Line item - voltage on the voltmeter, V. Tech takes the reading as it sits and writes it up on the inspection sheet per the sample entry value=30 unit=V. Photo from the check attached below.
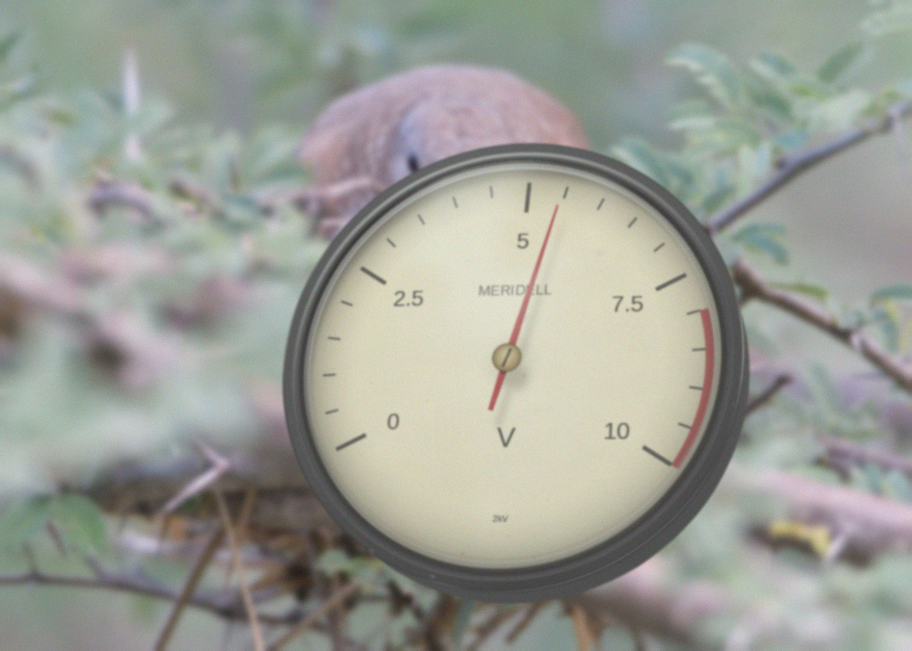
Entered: value=5.5 unit=V
